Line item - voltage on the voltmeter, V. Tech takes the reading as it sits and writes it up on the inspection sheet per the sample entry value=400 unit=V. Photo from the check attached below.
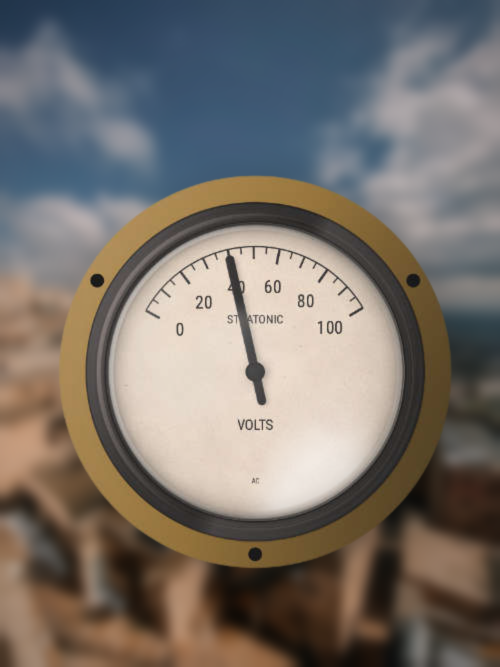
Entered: value=40 unit=V
